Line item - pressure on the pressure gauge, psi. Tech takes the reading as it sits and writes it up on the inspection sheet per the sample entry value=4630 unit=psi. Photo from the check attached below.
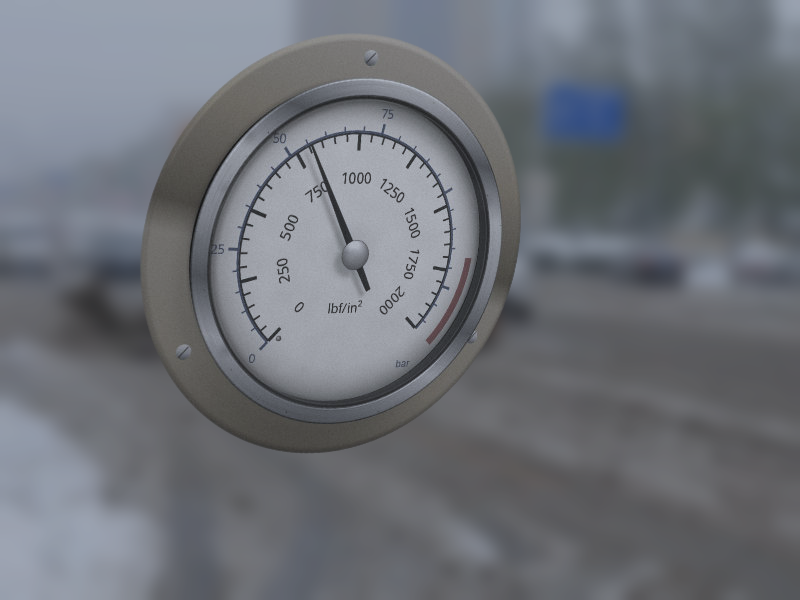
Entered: value=800 unit=psi
